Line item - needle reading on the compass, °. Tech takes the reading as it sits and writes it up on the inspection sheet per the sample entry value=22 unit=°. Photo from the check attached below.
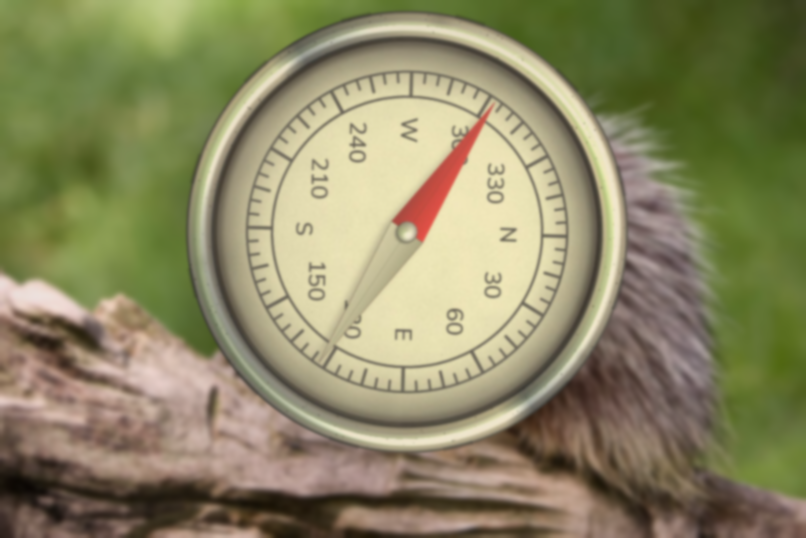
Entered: value=302.5 unit=°
